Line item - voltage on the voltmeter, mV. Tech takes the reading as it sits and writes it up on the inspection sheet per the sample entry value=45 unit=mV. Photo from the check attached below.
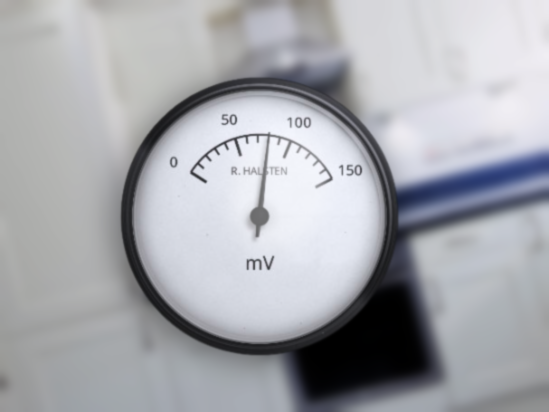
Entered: value=80 unit=mV
